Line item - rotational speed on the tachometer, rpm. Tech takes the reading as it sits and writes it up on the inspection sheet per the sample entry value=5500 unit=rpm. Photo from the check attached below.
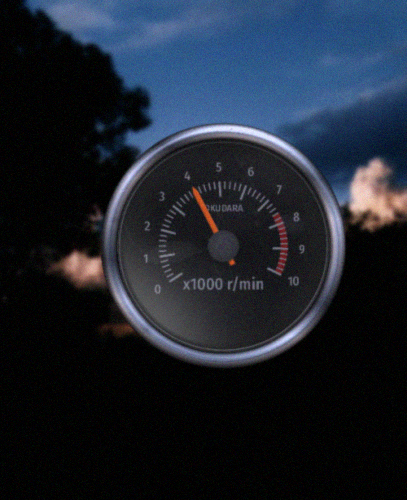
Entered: value=4000 unit=rpm
